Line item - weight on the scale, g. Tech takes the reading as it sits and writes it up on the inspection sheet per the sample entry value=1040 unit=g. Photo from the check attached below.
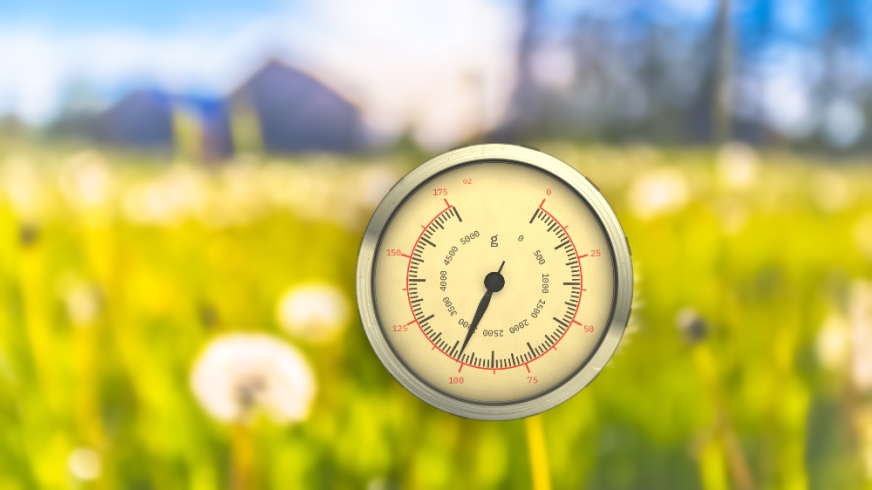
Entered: value=2900 unit=g
